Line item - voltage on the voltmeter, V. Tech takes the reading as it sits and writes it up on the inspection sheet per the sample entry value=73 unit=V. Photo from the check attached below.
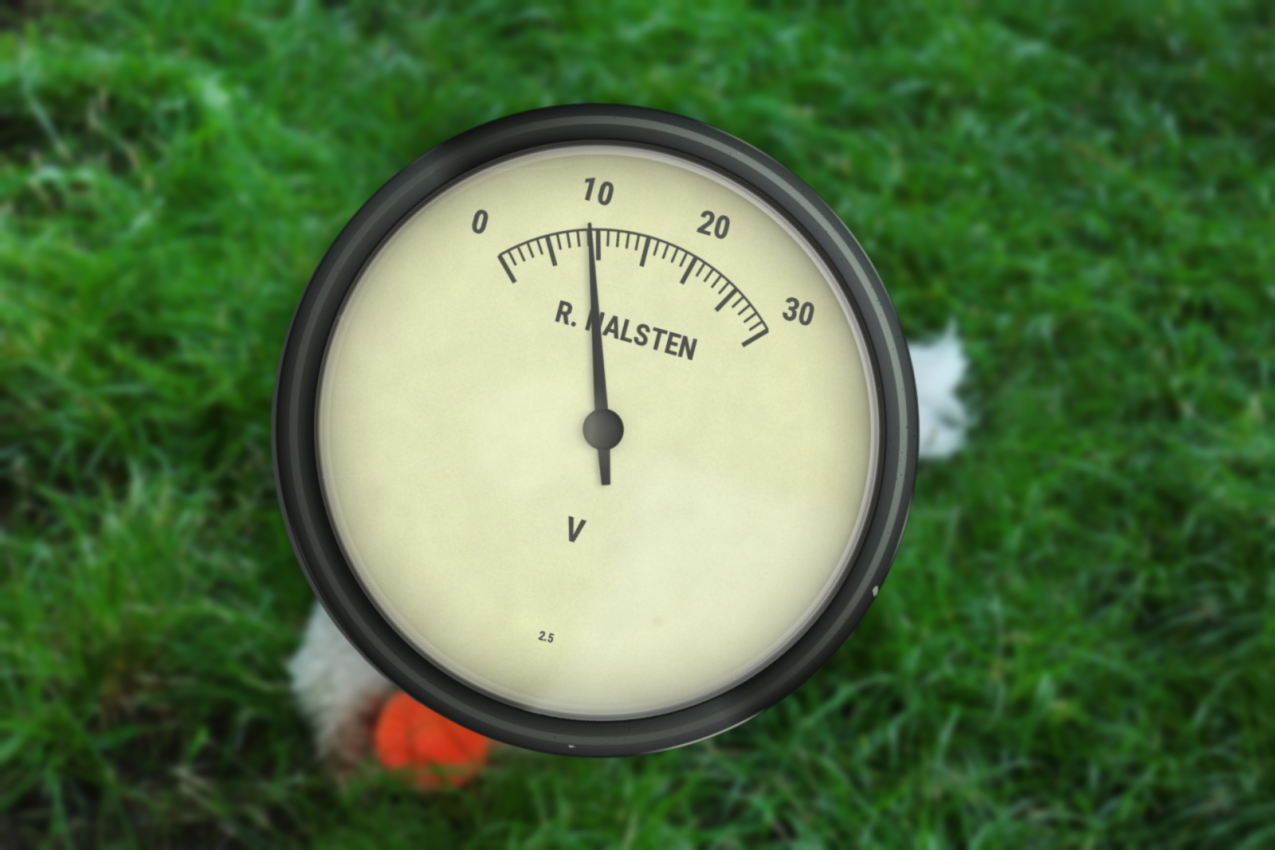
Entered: value=9 unit=V
